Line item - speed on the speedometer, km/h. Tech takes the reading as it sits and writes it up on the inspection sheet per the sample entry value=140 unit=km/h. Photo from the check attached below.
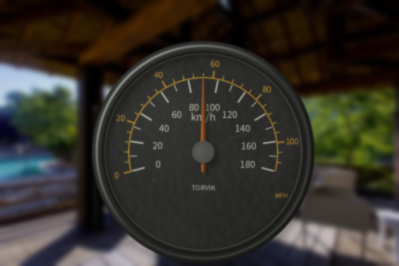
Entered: value=90 unit=km/h
